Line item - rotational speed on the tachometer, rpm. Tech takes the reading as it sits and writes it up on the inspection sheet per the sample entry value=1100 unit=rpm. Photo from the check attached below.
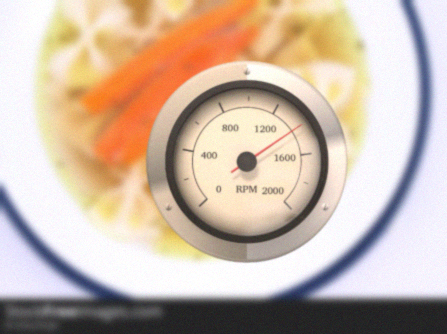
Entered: value=1400 unit=rpm
